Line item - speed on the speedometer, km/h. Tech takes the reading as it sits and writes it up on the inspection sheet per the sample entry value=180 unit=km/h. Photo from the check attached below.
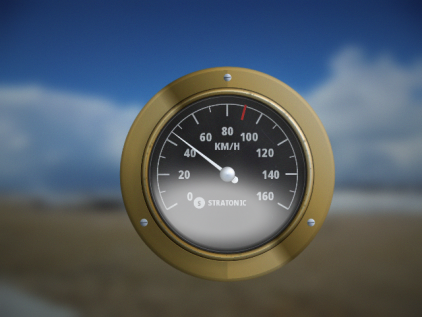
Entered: value=45 unit=km/h
